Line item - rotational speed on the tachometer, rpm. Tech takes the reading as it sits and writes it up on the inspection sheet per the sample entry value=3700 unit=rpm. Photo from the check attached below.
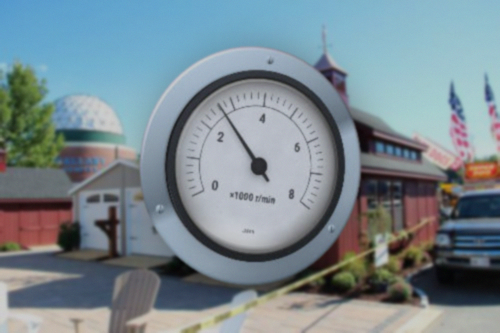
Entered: value=2600 unit=rpm
